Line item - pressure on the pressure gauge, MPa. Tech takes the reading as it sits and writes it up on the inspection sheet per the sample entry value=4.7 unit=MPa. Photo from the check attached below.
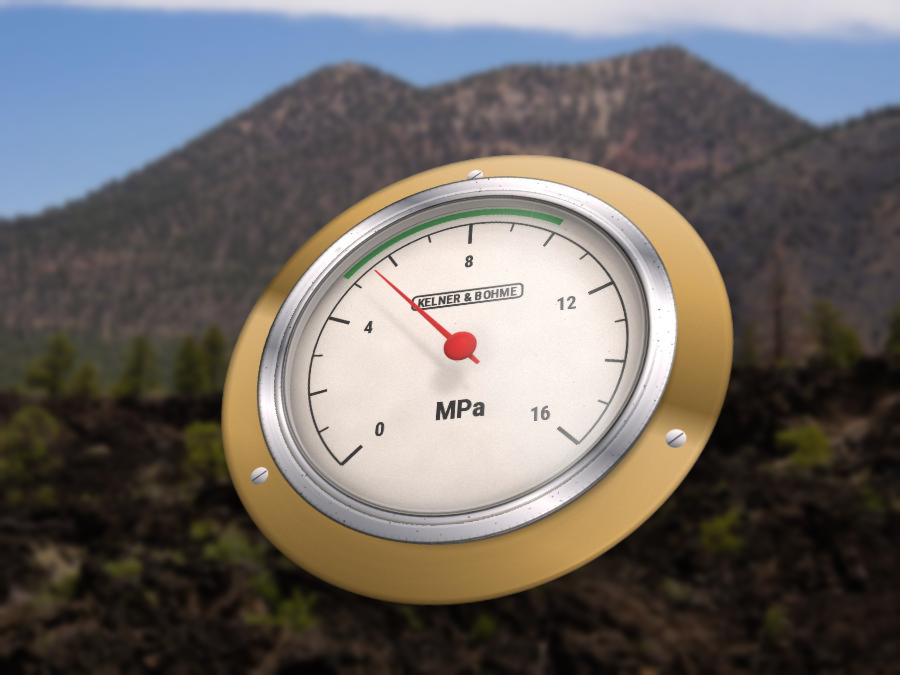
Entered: value=5.5 unit=MPa
